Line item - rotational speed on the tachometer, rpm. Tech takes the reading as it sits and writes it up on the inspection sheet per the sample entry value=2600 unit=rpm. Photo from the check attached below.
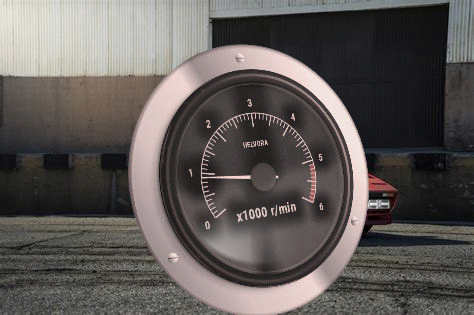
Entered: value=900 unit=rpm
